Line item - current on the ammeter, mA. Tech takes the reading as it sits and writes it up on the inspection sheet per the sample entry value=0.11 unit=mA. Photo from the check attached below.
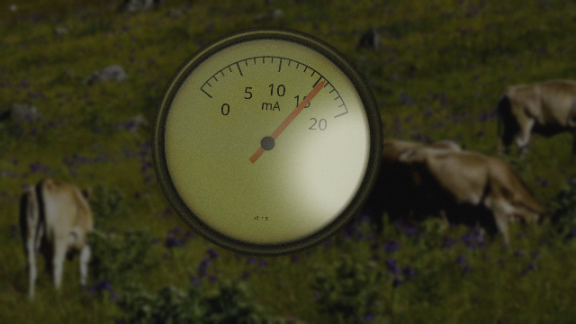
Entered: value=15.5 unit=mA
